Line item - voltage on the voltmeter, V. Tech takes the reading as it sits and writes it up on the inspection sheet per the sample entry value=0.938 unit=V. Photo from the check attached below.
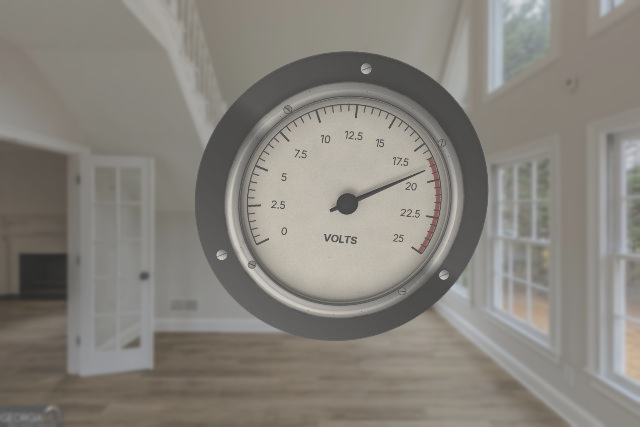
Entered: value=19 unit=V
